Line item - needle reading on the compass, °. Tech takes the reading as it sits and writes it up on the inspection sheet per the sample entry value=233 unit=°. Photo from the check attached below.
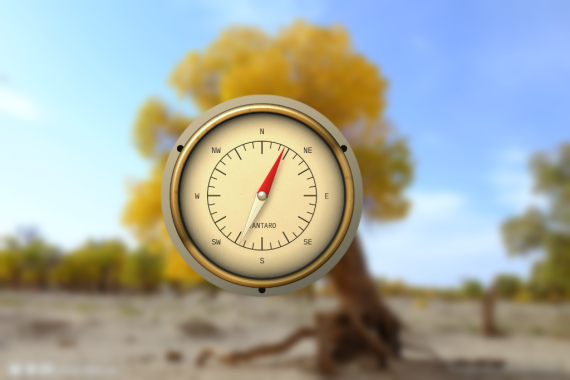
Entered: value=25 unit=°
